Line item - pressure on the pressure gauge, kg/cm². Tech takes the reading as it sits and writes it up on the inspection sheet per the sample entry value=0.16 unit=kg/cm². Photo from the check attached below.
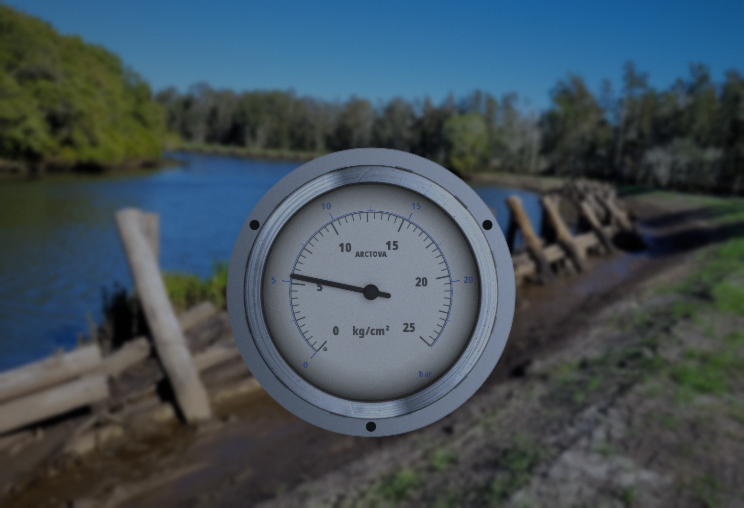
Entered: value=5.5 unit=kg/cm²
